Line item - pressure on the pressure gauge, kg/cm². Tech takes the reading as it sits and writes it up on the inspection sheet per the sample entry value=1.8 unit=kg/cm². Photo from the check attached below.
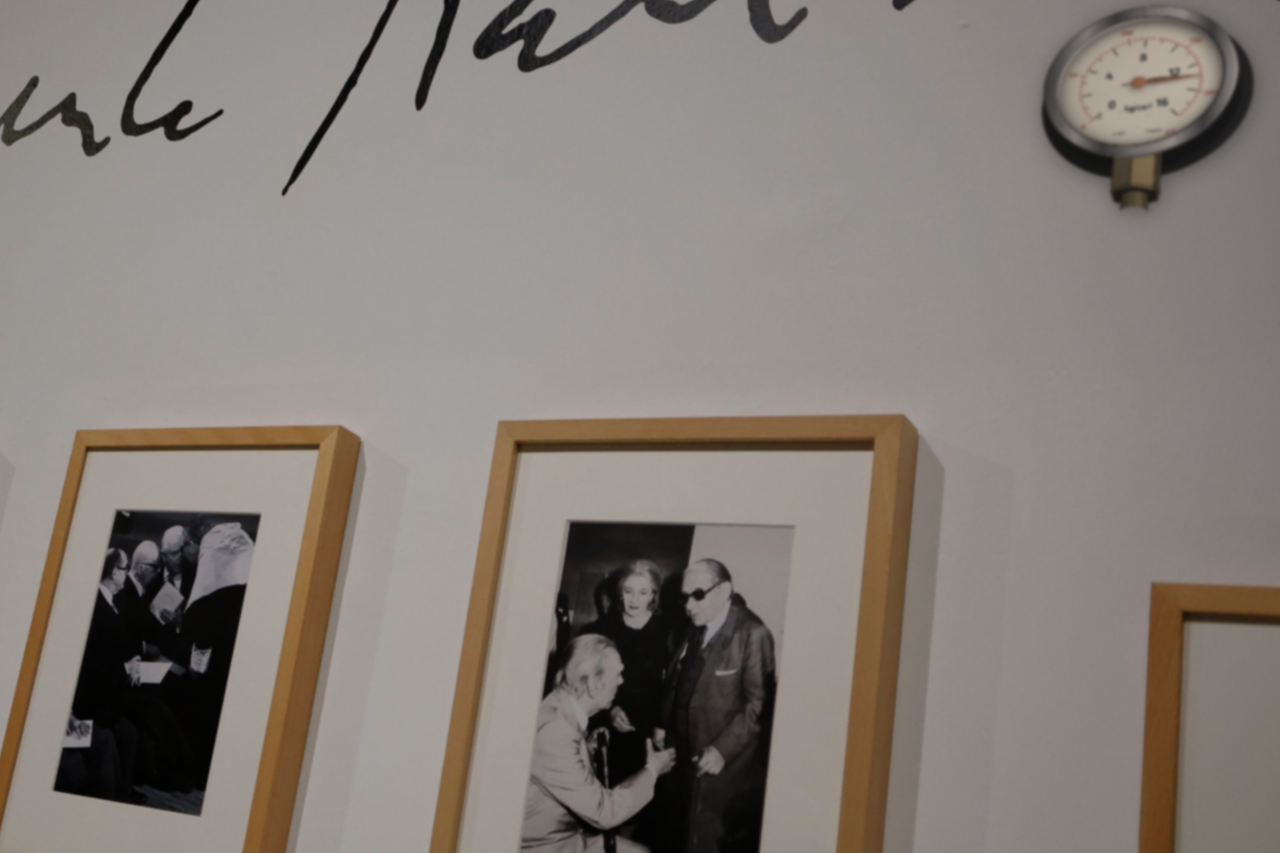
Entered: value=13 unit=kg/cm²
